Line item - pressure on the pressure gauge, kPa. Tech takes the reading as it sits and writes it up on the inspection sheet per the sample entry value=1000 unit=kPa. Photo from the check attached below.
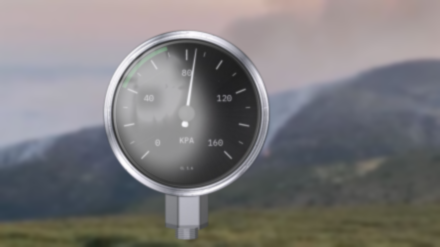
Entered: value=85 unit=kPa
